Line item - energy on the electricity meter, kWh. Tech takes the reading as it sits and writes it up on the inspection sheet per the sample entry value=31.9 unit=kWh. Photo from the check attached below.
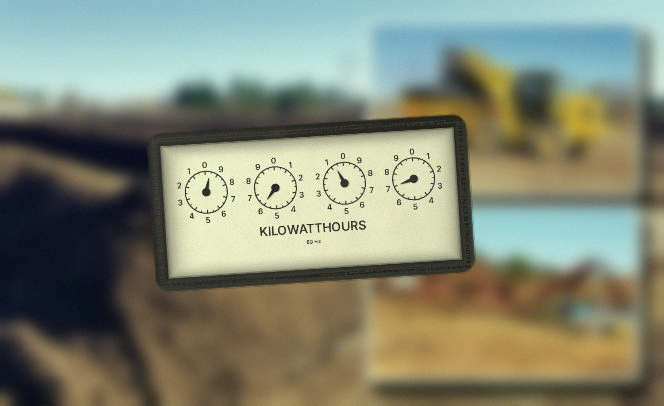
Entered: value=9607 unit=kWh
